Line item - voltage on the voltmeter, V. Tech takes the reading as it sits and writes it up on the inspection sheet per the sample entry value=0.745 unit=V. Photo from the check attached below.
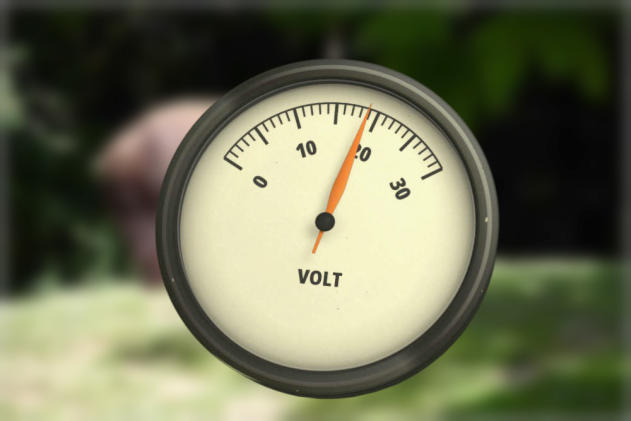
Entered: value=19 unit=V
